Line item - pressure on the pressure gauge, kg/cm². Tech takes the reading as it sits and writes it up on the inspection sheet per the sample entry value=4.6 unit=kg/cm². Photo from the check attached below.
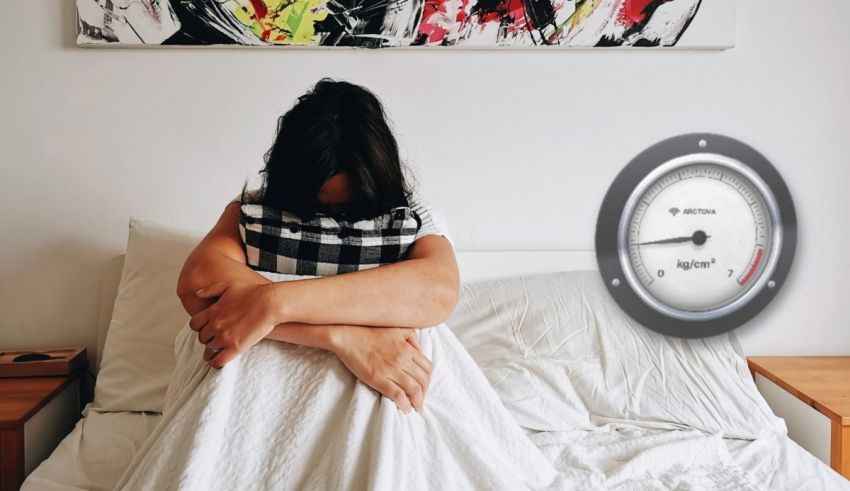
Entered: value=1 unit=kg/cm²
